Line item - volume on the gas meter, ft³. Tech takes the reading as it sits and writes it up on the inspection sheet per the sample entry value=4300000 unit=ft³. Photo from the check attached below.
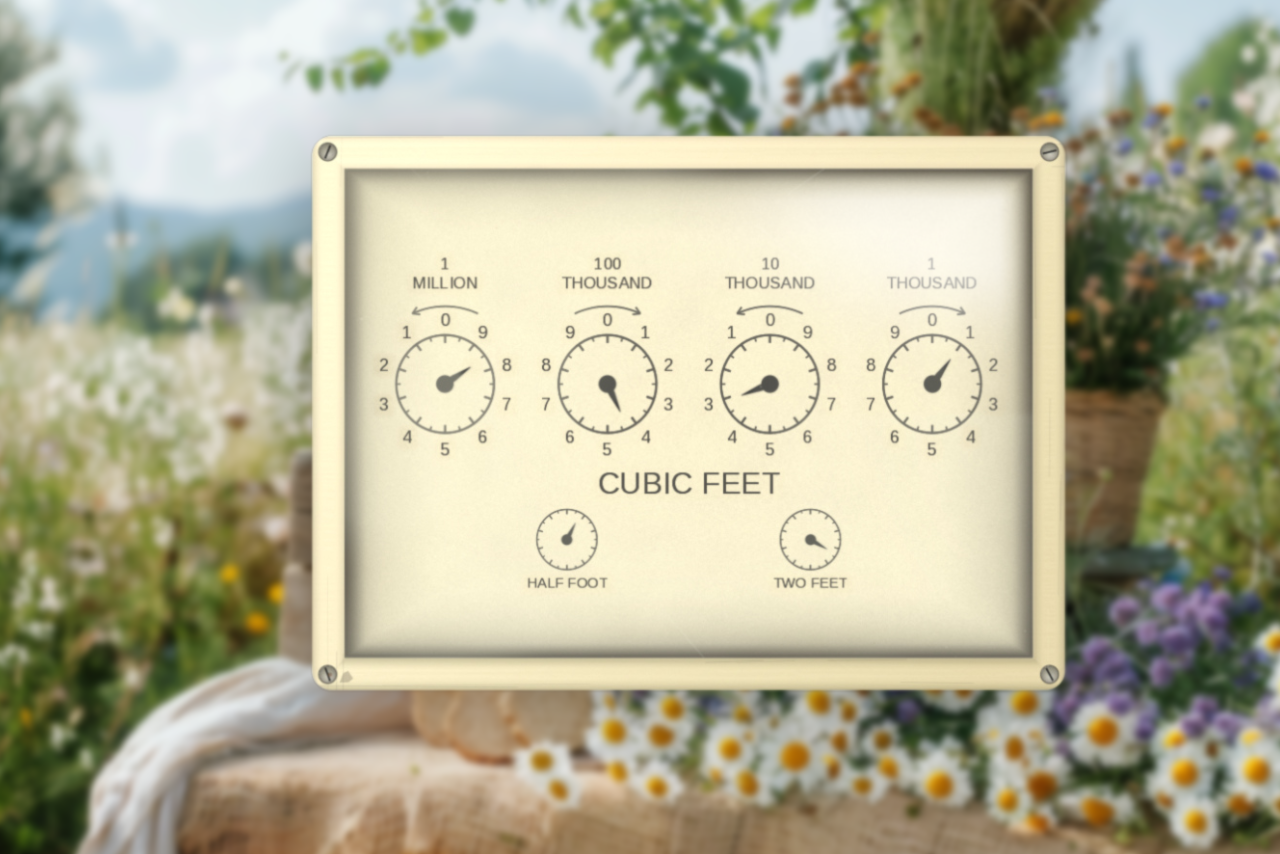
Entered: value=843100 unit=ft³
